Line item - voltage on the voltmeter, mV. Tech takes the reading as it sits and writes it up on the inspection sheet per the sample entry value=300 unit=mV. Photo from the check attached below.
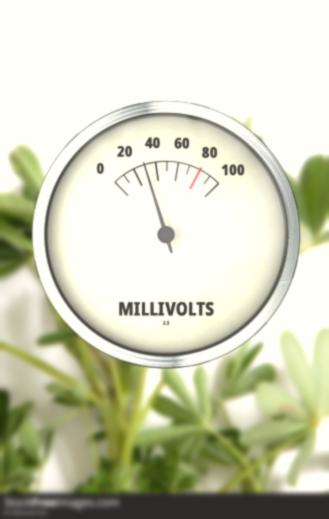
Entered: value=30 unit=mV
